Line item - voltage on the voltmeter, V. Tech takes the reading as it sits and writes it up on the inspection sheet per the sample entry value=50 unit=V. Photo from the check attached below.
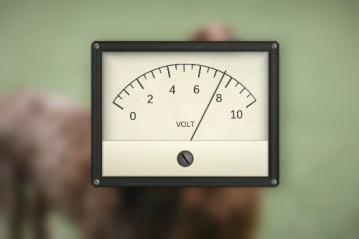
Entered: value=7.5 unit=V
